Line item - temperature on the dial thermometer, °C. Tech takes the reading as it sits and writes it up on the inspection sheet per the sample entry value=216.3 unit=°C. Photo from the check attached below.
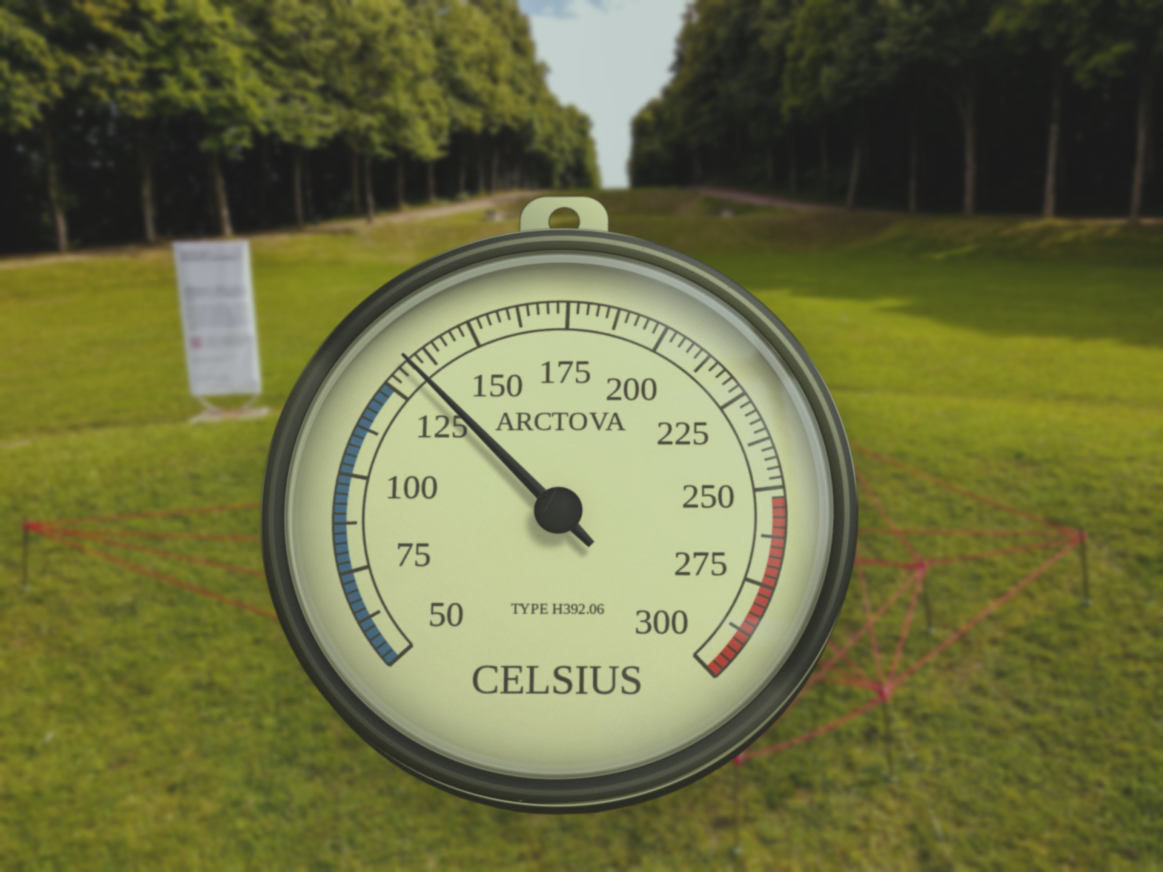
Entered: value=132.5 unit=°C
